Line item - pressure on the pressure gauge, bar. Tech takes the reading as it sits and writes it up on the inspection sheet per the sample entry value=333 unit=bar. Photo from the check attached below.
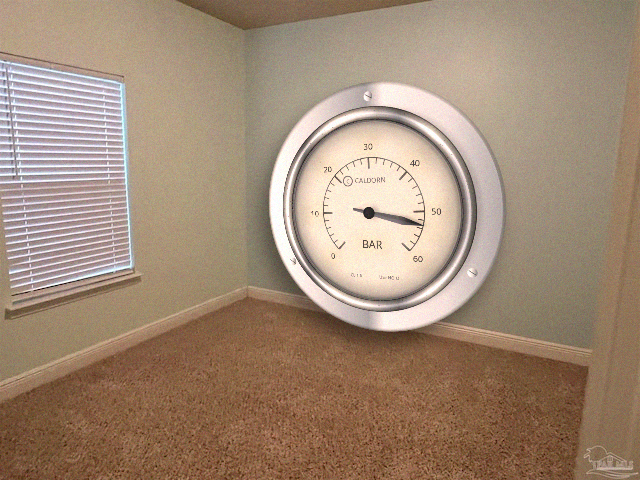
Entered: value=53 unit=bar
